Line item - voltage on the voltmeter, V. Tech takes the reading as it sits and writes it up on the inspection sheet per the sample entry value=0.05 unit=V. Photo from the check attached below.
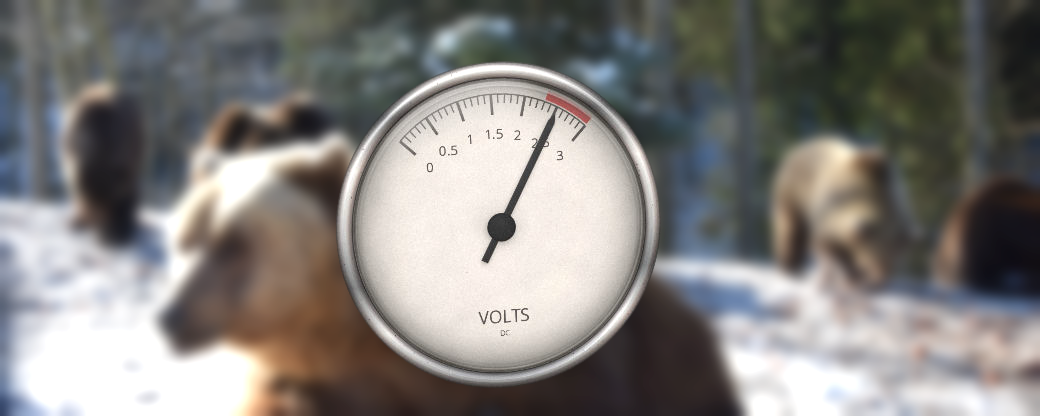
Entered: value=2.5 unit=V
